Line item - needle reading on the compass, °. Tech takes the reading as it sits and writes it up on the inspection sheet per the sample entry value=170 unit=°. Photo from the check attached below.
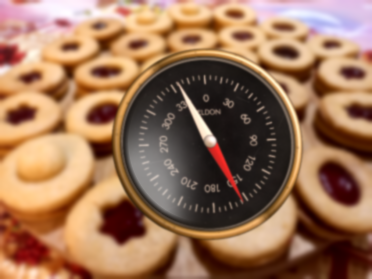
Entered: value=155 unit=°
